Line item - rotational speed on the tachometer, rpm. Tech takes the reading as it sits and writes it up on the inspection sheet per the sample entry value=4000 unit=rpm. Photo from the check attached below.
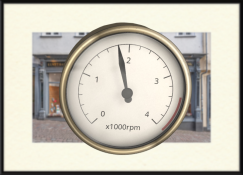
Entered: value=1800 unit=rpm
